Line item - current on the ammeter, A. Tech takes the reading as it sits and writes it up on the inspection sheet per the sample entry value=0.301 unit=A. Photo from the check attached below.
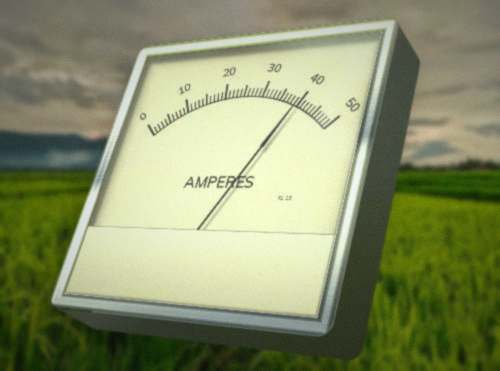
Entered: value=40 unit=A
